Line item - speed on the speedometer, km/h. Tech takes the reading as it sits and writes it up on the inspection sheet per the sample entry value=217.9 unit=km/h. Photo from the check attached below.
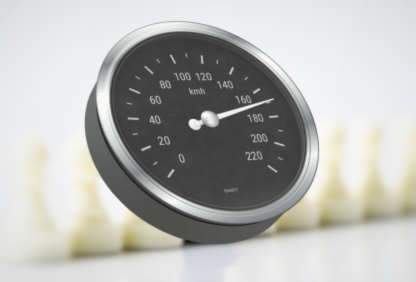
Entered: value=170 unit=km/h
